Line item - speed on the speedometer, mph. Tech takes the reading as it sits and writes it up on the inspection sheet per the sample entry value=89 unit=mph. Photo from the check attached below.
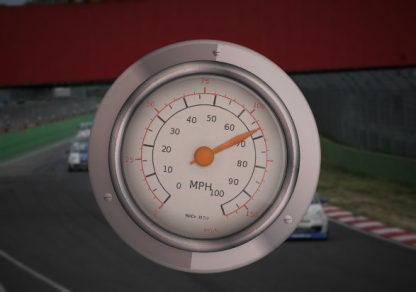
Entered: value=67.5 unit=mph
